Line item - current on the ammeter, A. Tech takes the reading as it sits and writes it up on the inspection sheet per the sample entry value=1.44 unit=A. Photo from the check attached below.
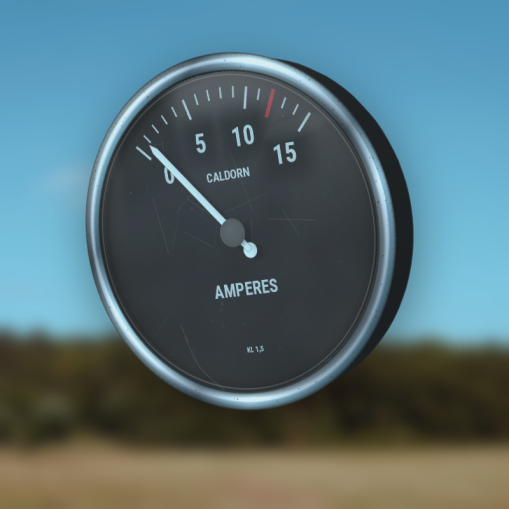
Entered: value=1 unit=A
